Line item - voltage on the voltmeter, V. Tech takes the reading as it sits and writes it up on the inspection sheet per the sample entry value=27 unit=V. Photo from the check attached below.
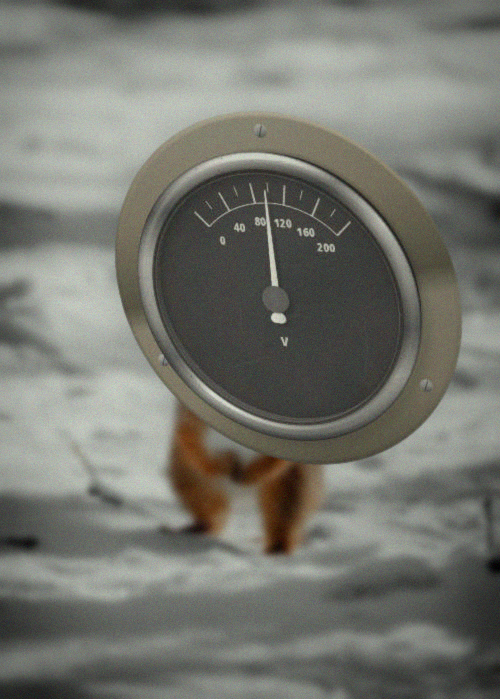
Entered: value=100 unit=V
